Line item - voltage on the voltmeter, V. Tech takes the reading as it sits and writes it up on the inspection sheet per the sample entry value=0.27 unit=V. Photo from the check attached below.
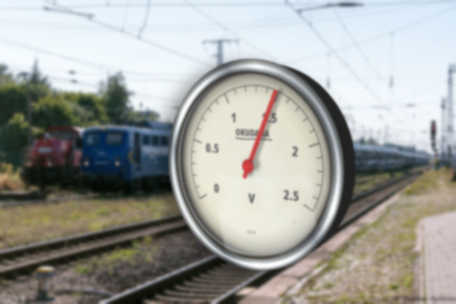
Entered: value=1.5 unit=V
